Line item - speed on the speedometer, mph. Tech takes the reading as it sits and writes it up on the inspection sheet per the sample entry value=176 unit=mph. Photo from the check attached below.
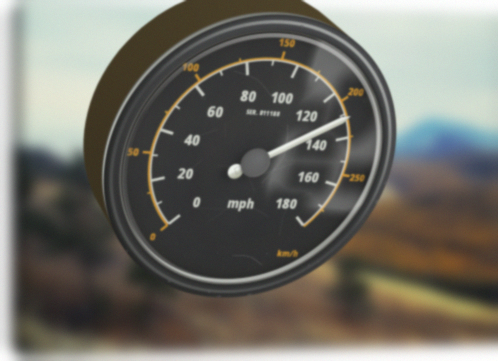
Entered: value=130 unit=mph
